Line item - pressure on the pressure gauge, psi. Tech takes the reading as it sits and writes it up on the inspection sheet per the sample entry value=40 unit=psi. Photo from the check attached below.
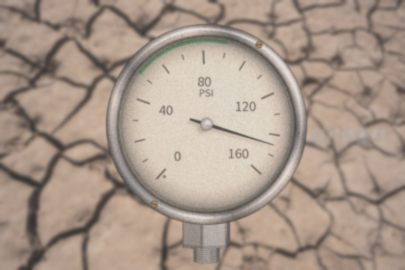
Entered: value=145 unit=psi
